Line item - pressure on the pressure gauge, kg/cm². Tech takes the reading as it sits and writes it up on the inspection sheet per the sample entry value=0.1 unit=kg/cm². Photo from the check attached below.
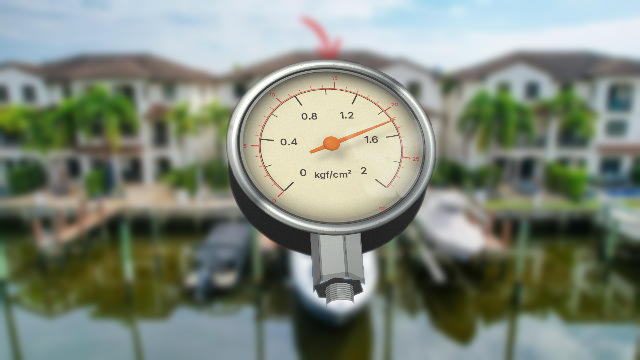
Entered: value=1.5 unit=kg/cm²
